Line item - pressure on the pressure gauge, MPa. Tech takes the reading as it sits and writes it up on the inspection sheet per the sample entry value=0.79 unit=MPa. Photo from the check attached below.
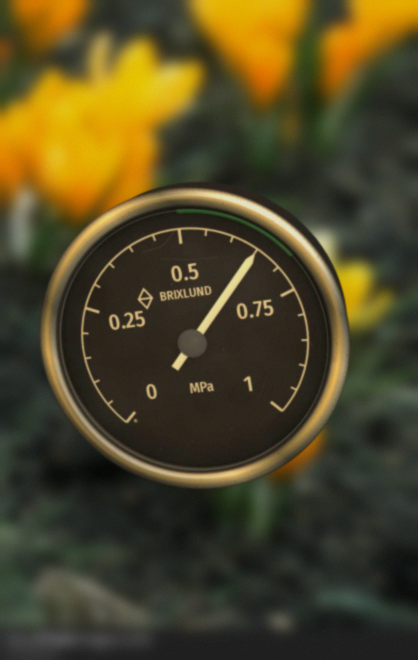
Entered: value=0.65 unit=MPa
